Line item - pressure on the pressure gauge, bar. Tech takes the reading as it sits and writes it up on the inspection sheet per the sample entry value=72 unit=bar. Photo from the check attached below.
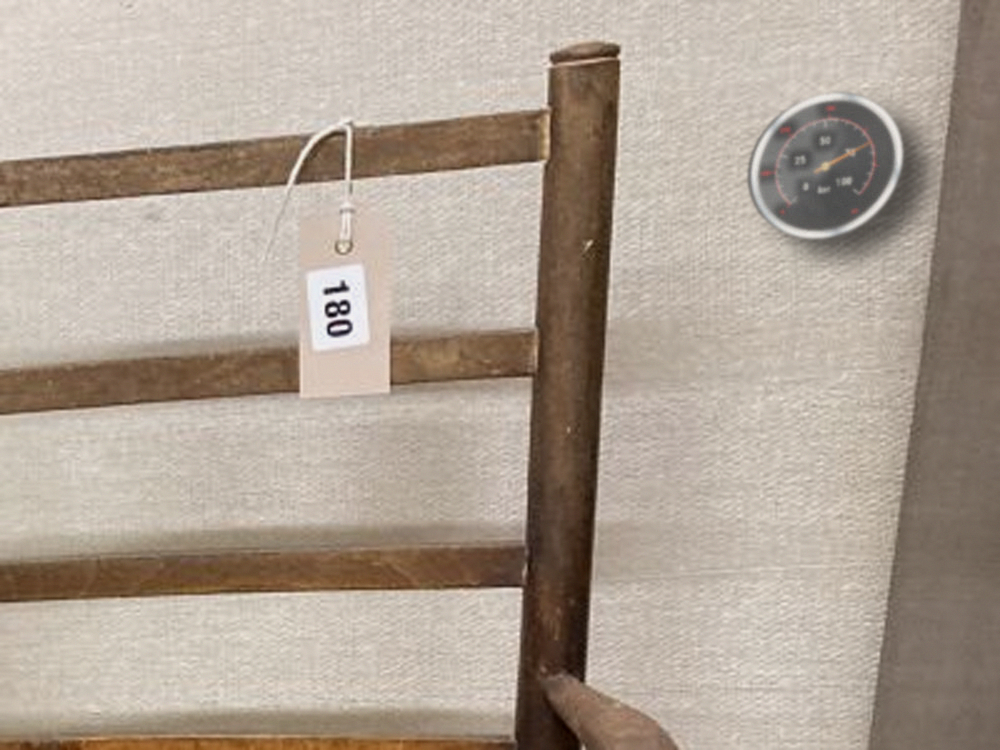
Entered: value=75 unit=bar
